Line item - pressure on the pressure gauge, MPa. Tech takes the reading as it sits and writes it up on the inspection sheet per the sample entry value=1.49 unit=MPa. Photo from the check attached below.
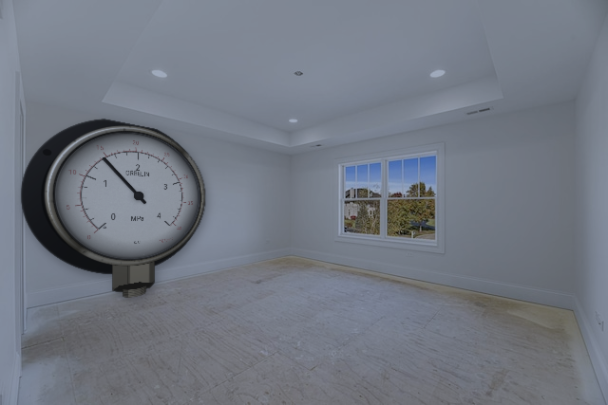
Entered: value=1.4 unit=MPa
